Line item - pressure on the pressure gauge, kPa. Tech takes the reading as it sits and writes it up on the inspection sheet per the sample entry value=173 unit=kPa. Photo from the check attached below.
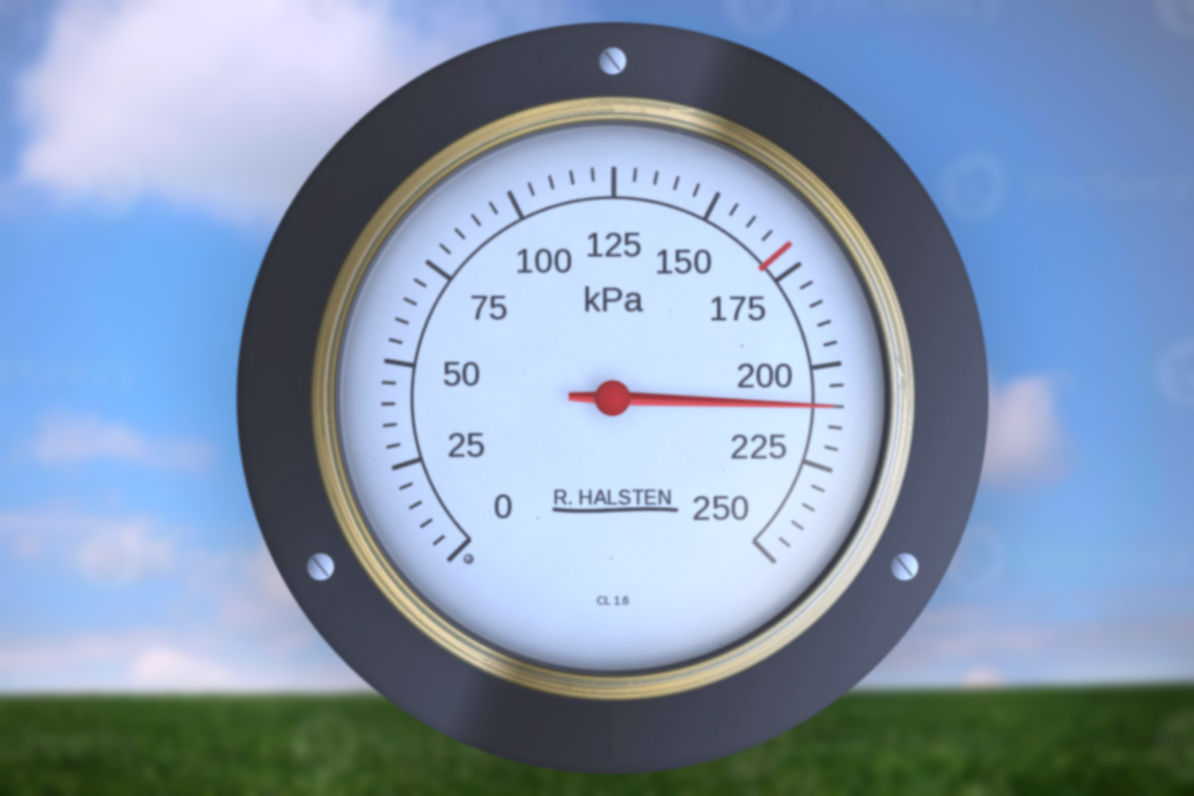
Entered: value=210 unit=kPa
